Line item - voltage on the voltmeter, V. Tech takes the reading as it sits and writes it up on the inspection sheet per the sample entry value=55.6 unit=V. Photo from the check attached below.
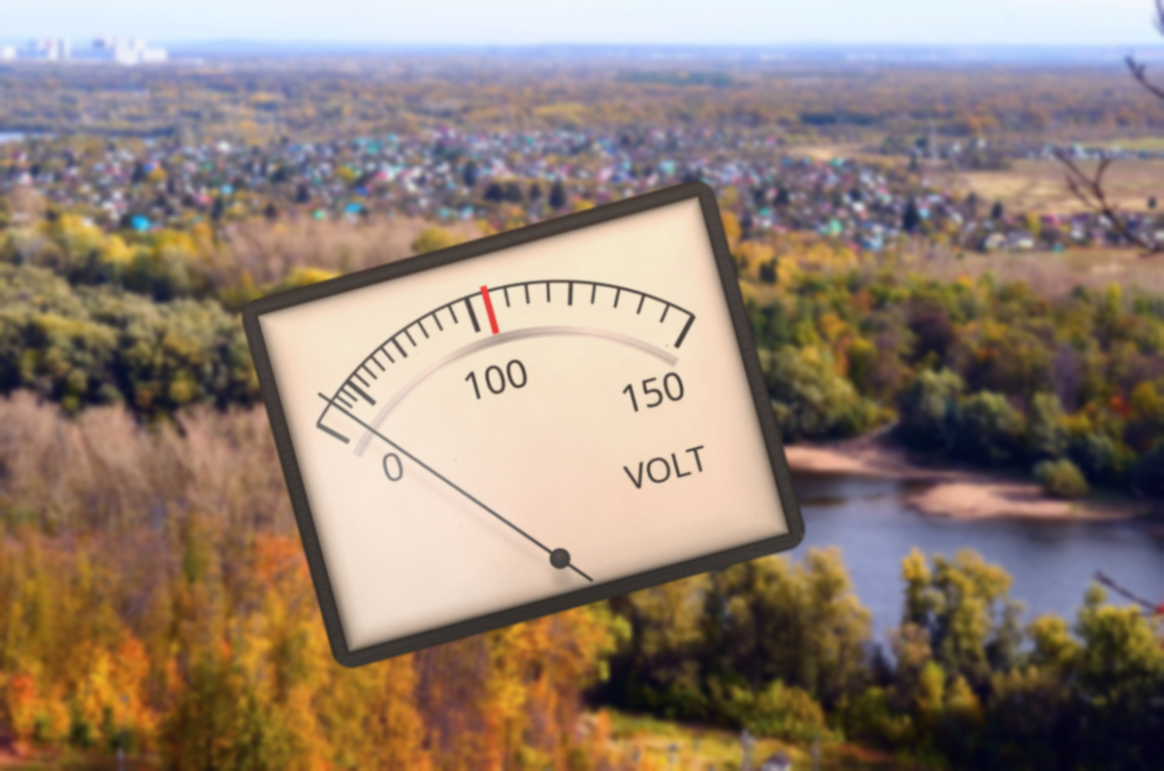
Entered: value=35 unit=V
